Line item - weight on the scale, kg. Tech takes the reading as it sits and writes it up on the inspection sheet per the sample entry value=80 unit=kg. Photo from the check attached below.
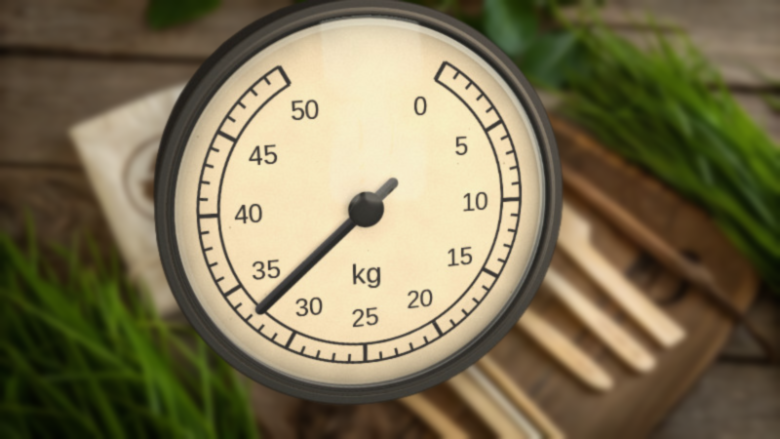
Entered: value=33 unit=kg
